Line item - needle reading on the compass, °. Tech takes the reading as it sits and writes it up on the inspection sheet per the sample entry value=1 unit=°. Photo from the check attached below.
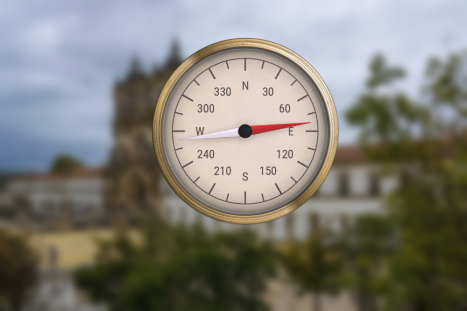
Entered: value=82.5 unit=°
